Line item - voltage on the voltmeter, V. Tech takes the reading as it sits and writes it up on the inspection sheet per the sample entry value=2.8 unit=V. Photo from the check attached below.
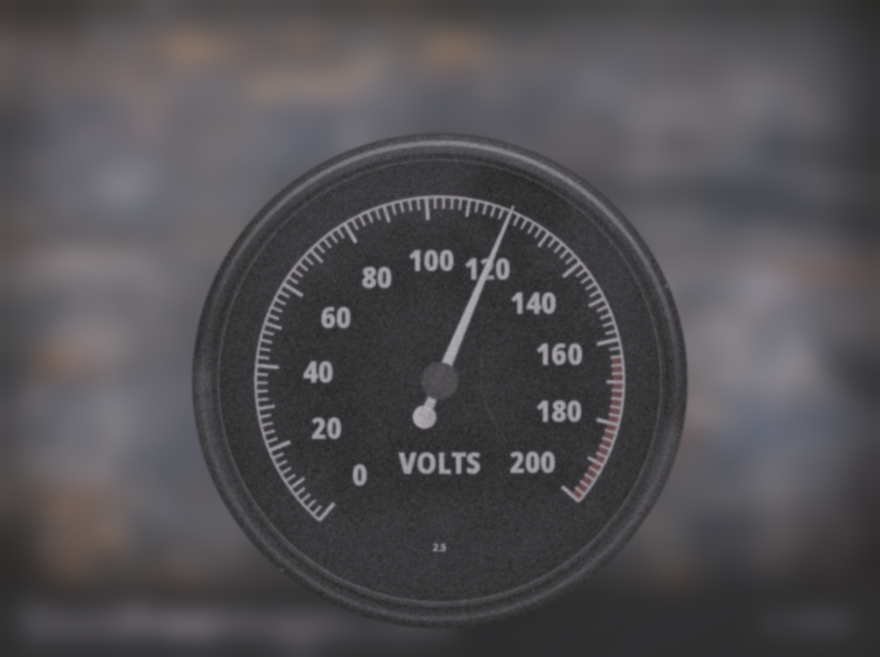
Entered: value=120 unit=V
